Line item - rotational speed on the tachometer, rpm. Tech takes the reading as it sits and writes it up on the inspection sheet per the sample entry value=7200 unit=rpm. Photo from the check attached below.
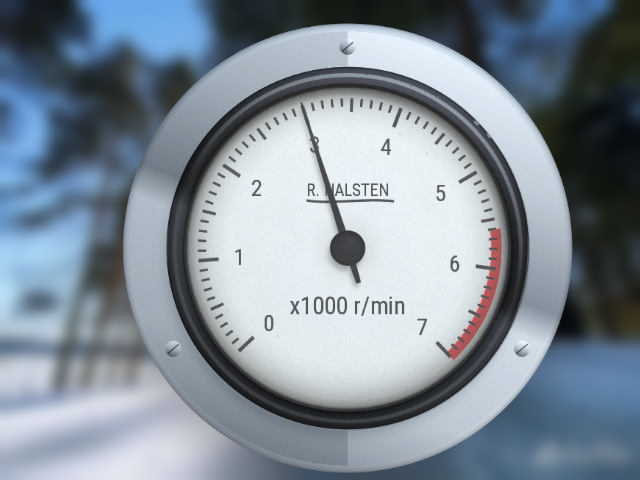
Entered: value=3000 unit=rpm
